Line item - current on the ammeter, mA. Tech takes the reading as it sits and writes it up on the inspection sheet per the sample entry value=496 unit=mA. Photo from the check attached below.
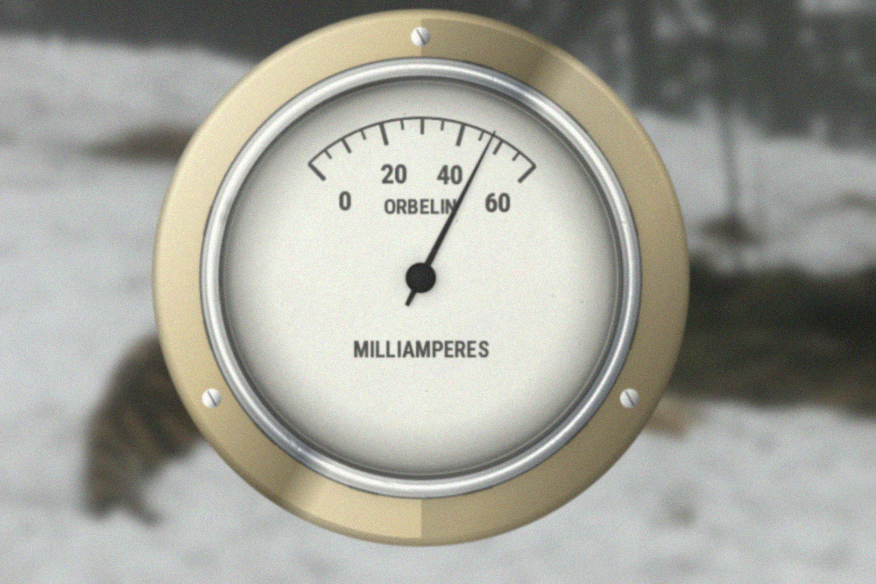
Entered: value=47.5 unit=mA
